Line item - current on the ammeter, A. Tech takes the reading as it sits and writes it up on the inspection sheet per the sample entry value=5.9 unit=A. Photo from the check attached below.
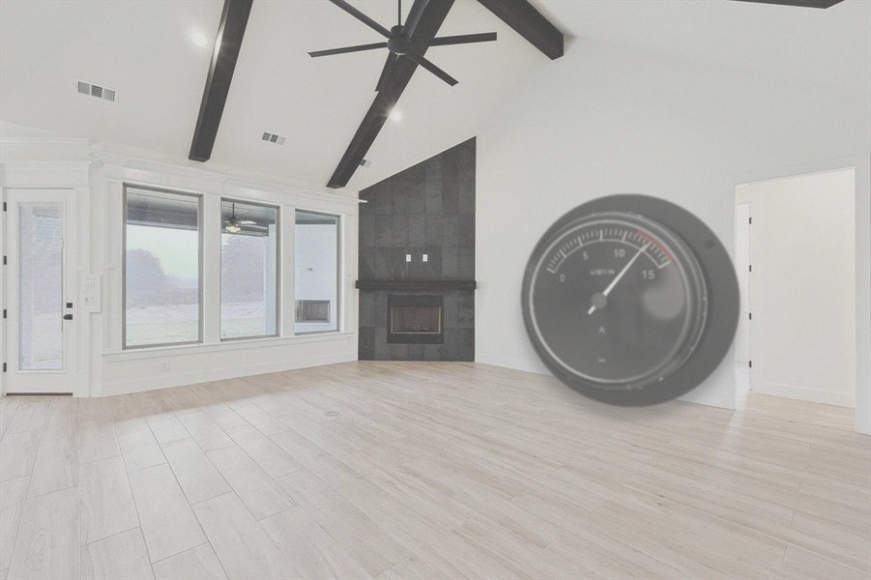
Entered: value=12.5 unit=A
